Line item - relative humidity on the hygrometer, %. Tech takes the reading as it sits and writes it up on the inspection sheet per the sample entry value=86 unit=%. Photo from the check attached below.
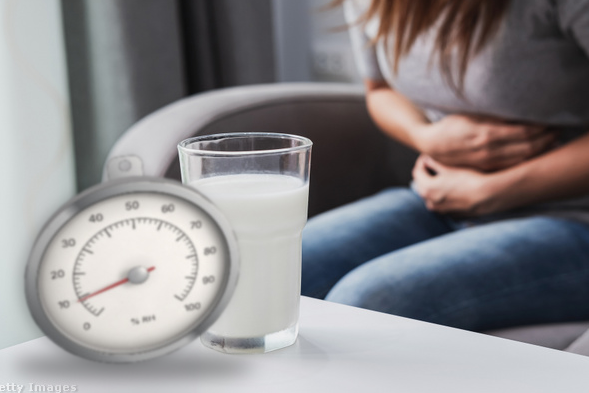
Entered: value=10 unit=%
